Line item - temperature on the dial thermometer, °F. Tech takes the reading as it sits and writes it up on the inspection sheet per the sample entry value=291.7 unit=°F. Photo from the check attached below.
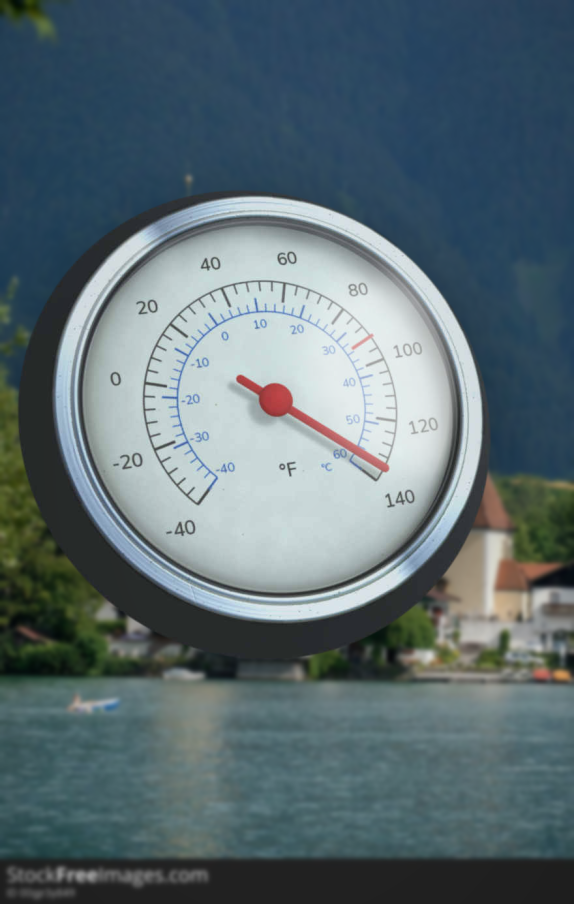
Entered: value=136 unit=°F
